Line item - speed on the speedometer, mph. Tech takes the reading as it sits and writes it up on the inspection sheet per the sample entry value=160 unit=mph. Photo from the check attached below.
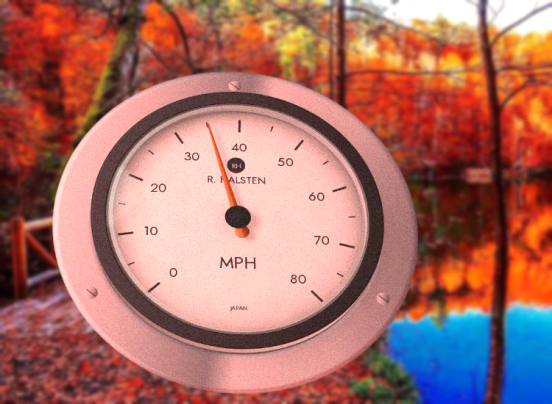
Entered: value=35 unit=mph
